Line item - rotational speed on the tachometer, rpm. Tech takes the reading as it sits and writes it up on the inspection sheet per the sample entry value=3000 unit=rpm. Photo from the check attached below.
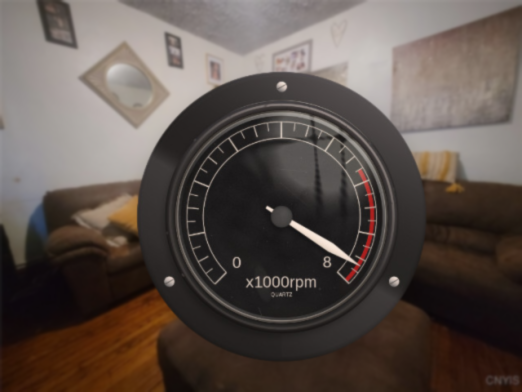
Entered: value=7625 unit=rpm
